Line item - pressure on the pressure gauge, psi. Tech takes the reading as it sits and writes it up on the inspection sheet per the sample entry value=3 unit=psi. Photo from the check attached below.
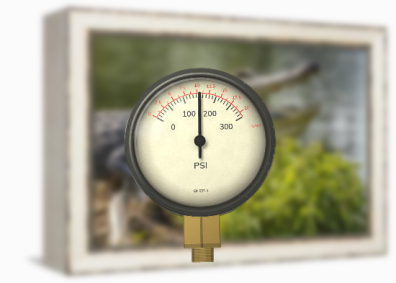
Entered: value=150 unit=psi
